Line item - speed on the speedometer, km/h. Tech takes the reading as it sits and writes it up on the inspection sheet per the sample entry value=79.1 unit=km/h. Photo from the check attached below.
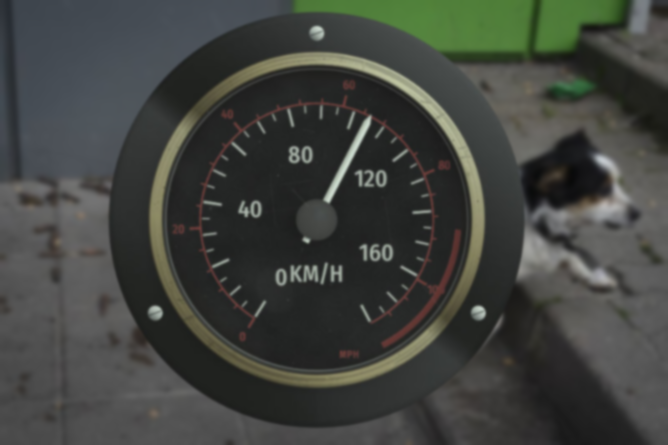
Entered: value=105 unit=km/h
